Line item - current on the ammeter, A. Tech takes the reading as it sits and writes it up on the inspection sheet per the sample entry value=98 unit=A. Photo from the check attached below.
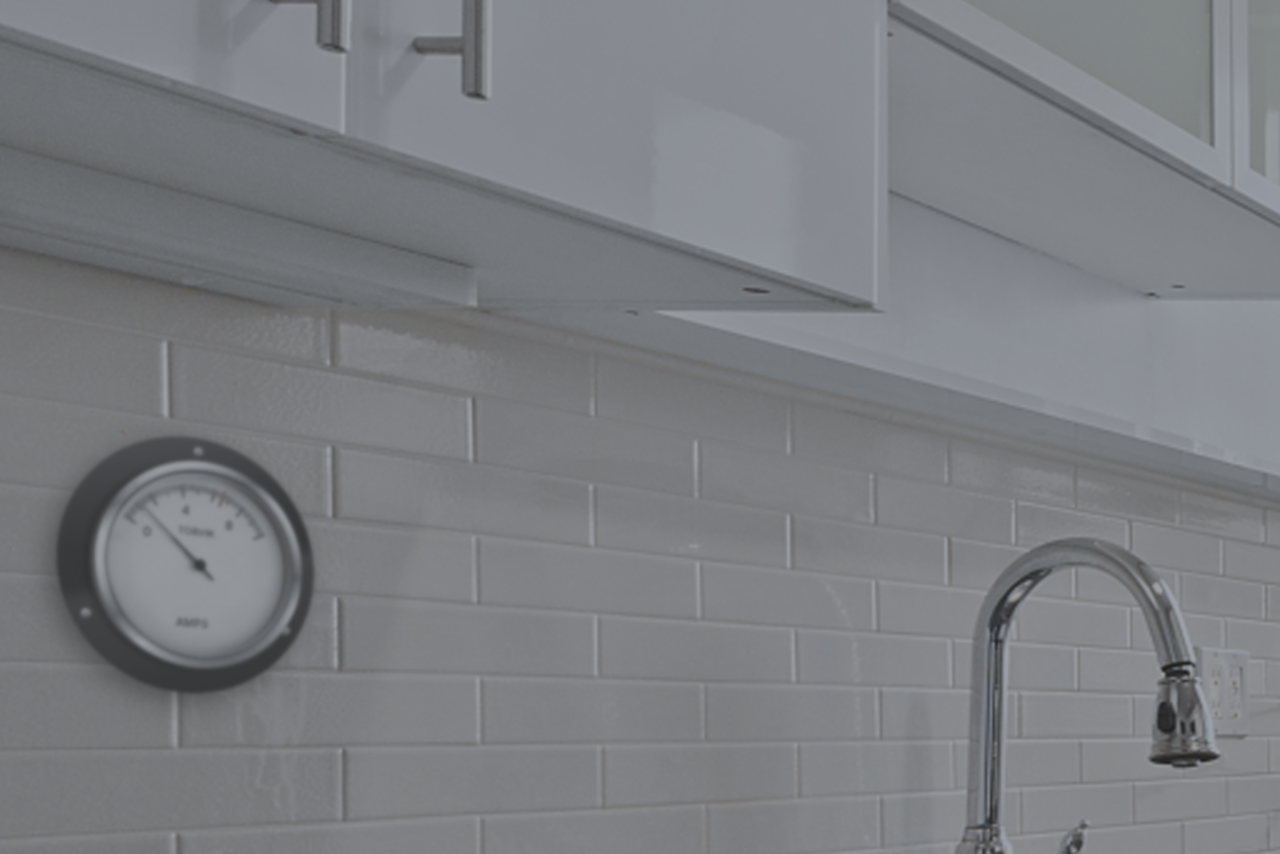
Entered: value=1 unit=A
